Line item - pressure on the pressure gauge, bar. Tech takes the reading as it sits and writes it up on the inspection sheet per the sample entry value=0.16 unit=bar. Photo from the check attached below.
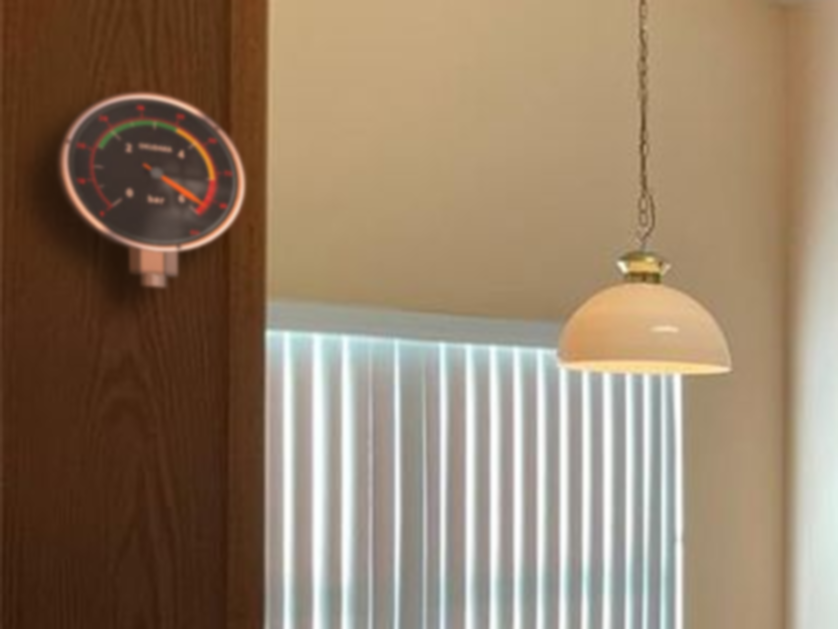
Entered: value=5.75 unit=bar
